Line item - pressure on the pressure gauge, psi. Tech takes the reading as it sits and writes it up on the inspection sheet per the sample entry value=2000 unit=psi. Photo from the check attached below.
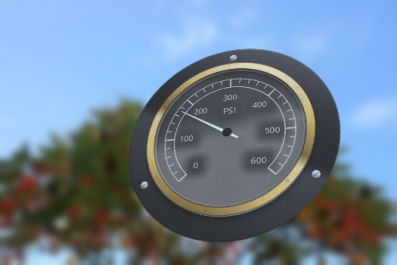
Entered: value=170 unit=psi
